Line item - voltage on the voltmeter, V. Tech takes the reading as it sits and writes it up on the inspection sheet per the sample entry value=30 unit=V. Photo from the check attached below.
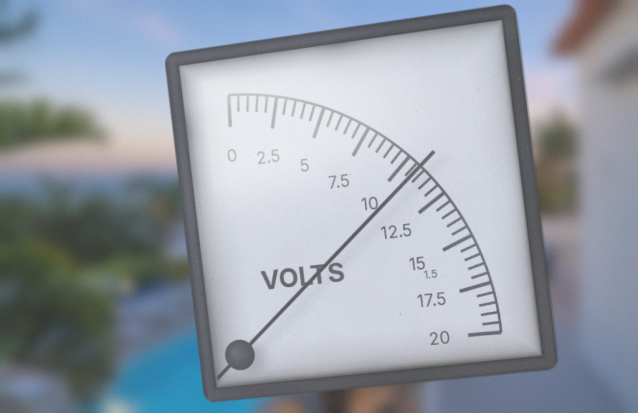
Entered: value=10.75 unit=V
